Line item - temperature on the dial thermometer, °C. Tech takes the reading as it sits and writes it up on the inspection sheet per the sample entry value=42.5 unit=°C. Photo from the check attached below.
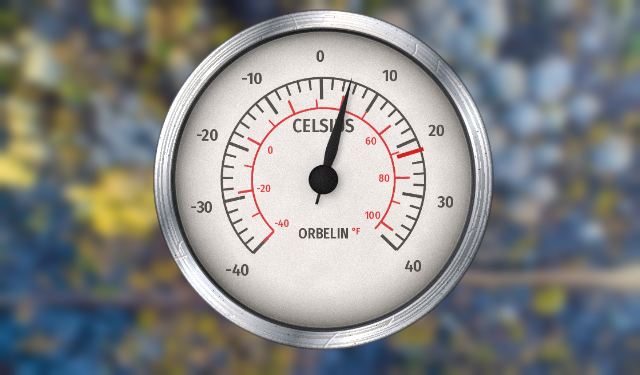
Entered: value=5 unit=°C
